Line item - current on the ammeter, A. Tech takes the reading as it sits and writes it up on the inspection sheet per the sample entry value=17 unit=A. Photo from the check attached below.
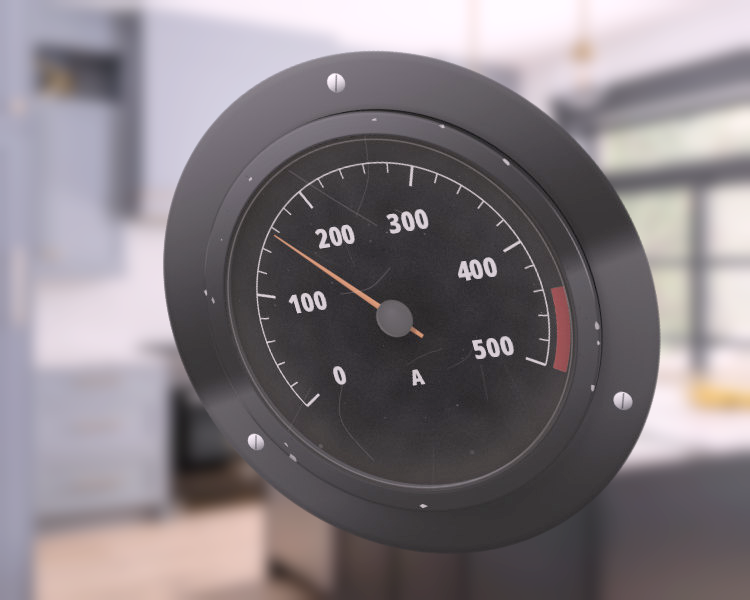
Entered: value=160 unit=A
